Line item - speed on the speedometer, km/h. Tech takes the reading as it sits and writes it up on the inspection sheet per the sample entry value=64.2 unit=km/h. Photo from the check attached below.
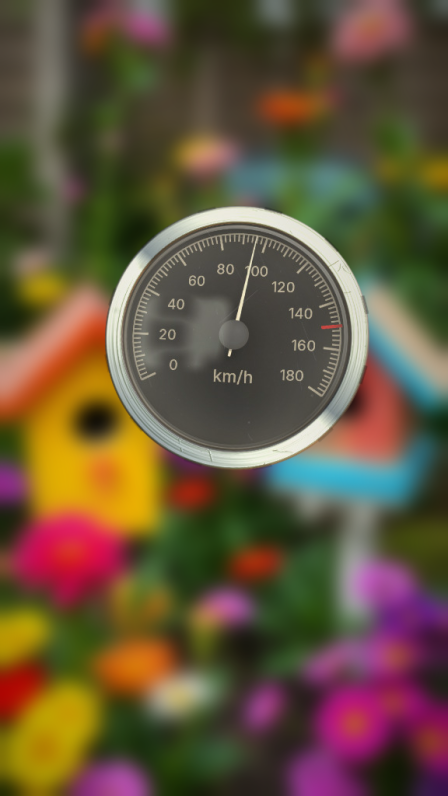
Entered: value=96 unit=km/h
